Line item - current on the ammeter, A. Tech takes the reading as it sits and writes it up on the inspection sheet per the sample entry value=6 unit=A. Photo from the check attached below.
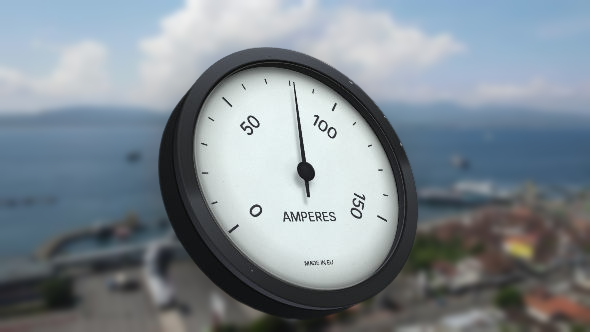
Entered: value=80 unit=A
